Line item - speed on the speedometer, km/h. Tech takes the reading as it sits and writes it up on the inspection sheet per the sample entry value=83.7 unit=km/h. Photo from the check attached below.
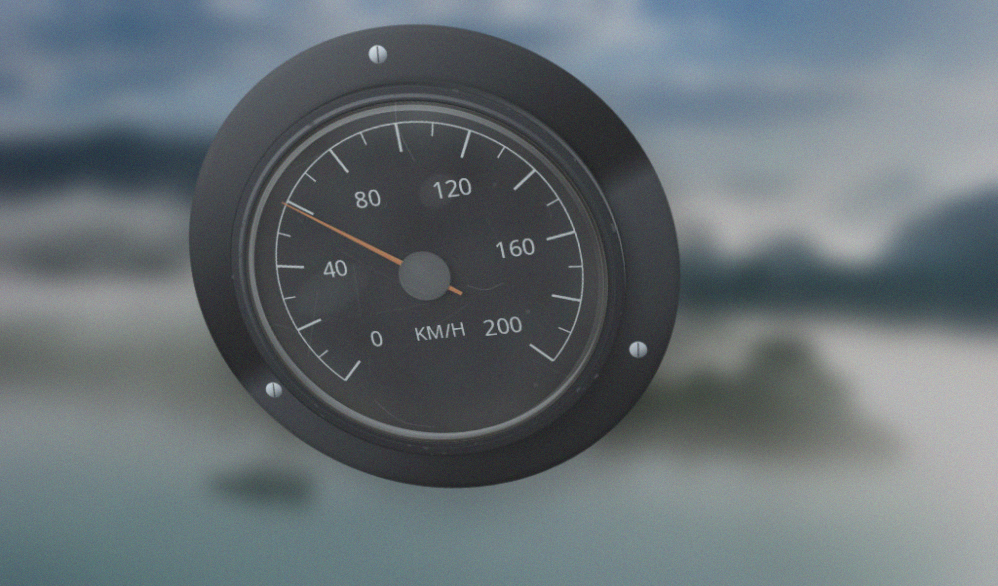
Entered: value=60 unit=km/h
